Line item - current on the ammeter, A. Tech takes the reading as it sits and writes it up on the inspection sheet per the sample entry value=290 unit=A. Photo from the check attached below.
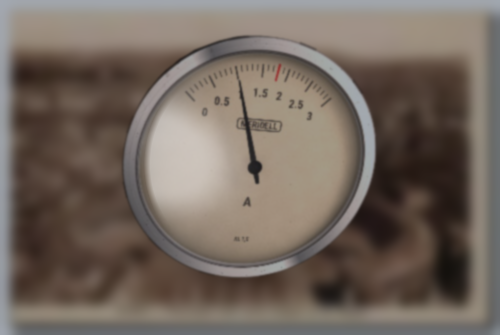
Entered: value=1 unit=A
